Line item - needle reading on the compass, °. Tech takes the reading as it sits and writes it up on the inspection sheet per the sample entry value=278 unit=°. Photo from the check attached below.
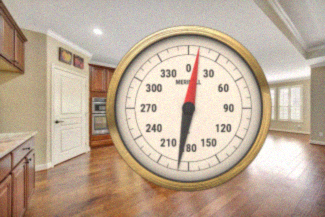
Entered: value=10 unit=°
